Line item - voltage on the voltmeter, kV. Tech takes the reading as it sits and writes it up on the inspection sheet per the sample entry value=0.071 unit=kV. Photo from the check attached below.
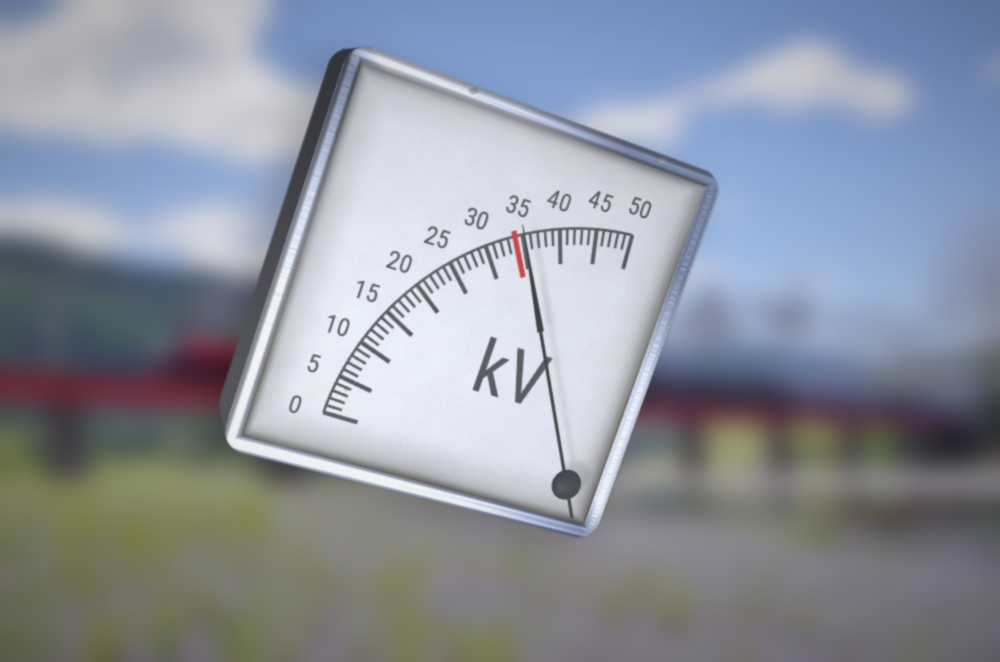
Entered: value=35 unit=kV
